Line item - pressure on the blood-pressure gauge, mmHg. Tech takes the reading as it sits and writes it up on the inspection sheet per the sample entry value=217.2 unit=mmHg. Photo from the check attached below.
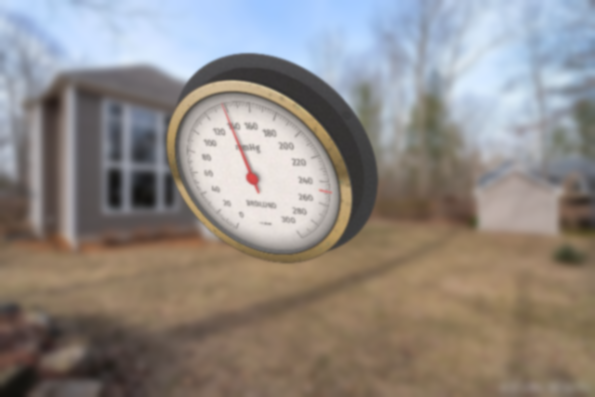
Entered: value=140 unit=mmHg
